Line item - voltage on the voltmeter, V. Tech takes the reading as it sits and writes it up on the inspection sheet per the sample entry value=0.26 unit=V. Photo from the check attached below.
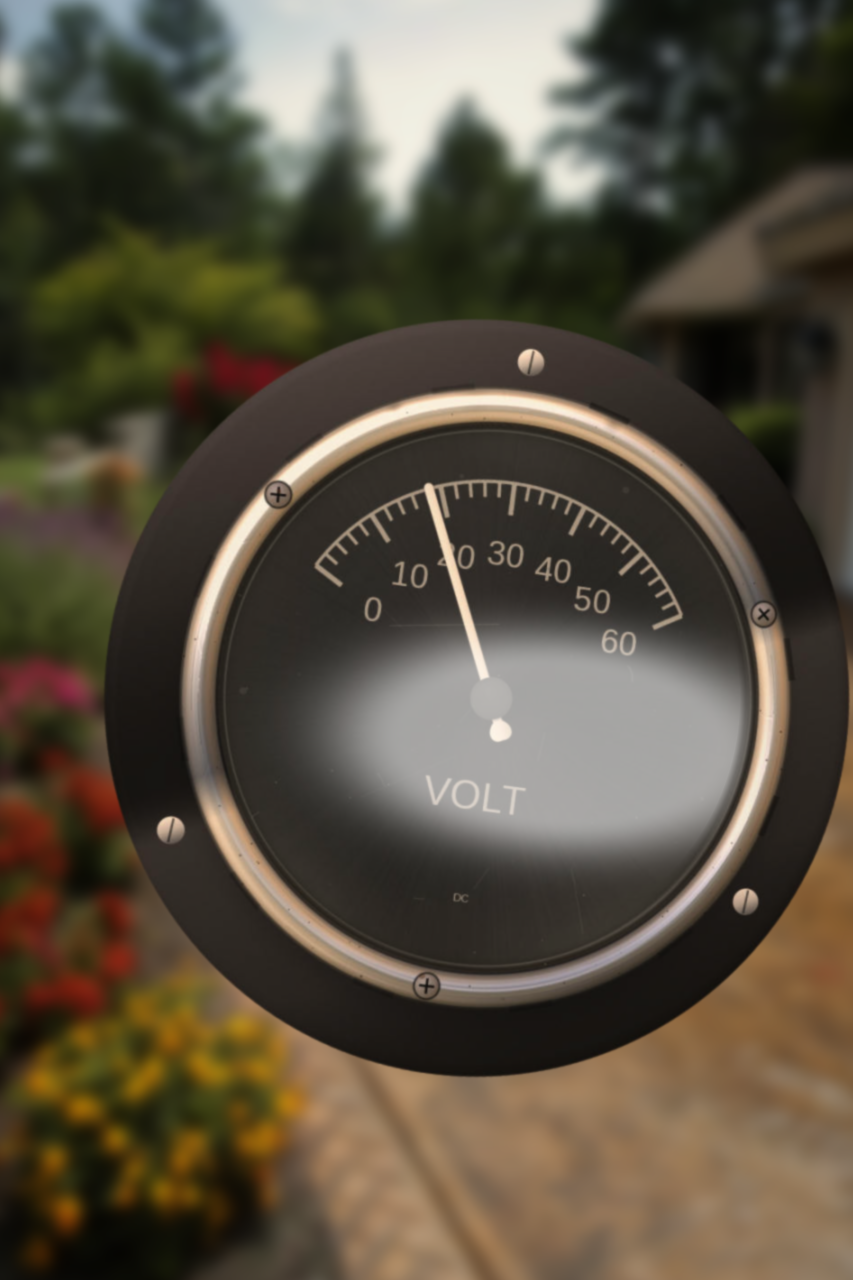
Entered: value=18 unit=V
